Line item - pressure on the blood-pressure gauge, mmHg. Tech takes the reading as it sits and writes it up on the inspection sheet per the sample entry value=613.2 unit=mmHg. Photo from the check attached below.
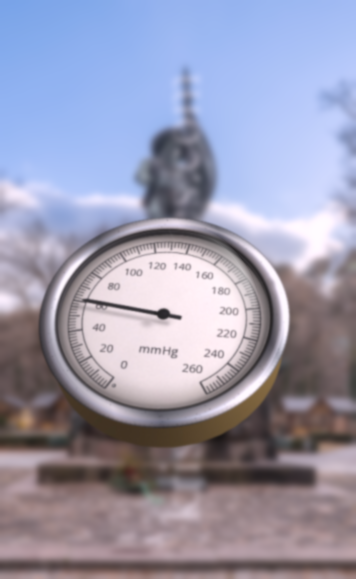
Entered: value=60 unit=mmHg
